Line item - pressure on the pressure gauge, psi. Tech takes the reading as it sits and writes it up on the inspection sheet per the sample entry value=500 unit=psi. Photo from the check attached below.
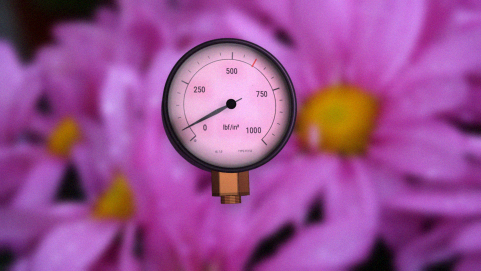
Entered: value=50 unit=psi
